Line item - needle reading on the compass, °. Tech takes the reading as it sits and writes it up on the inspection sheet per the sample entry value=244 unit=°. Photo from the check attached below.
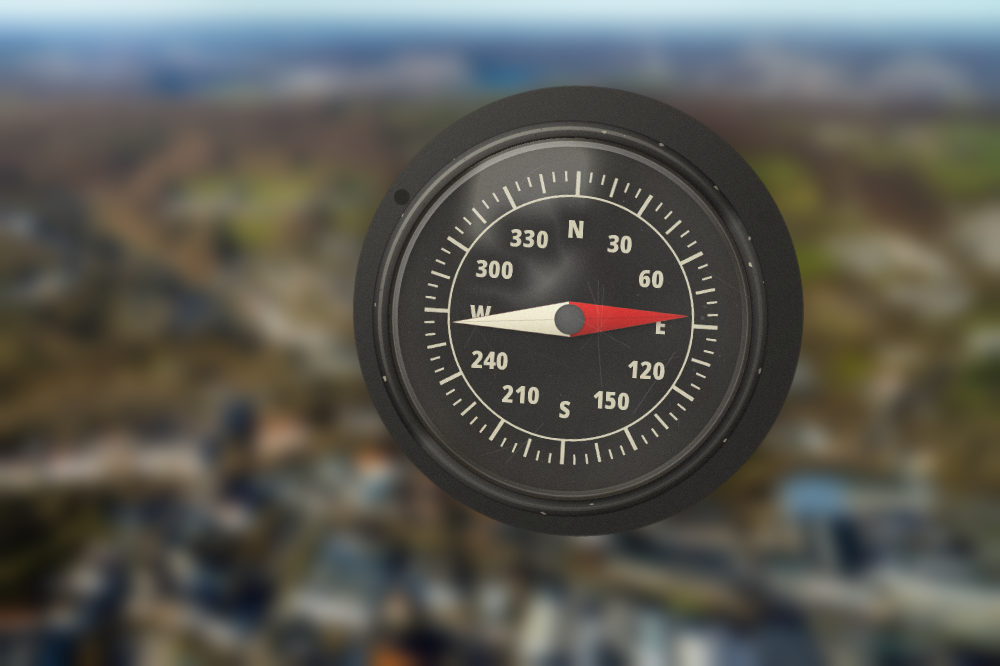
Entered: value=85 unit=°
